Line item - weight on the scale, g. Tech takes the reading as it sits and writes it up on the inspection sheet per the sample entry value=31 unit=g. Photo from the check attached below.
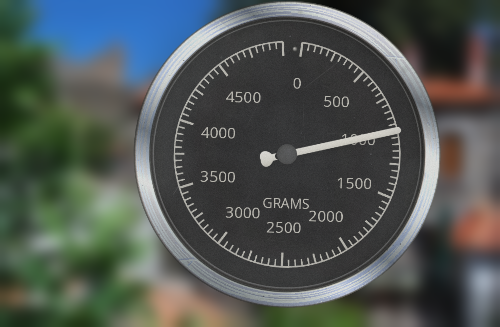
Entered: value=1000 unit=g
